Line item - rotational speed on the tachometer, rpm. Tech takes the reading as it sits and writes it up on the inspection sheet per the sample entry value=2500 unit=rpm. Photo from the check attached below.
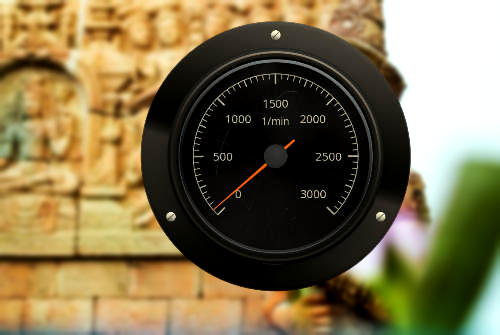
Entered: value=50 unit=rpm
